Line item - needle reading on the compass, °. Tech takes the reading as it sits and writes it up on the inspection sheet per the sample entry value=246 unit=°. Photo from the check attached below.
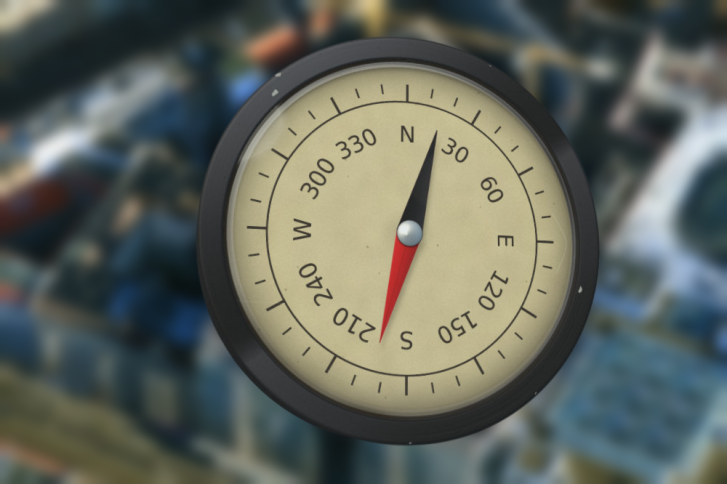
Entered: value=195 unit=°
